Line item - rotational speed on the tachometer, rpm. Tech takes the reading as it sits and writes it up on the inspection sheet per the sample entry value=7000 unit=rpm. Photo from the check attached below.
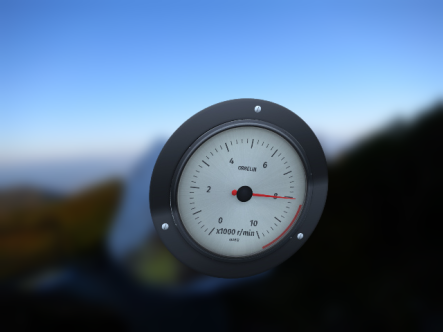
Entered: value=8000 unit=rpm
